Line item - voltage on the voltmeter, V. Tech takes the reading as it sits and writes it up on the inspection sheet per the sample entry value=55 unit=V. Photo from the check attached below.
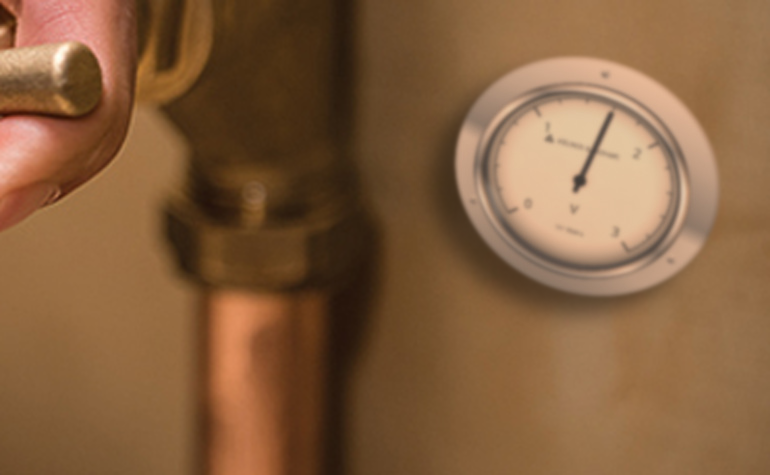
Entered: value=1.6 unit=V
